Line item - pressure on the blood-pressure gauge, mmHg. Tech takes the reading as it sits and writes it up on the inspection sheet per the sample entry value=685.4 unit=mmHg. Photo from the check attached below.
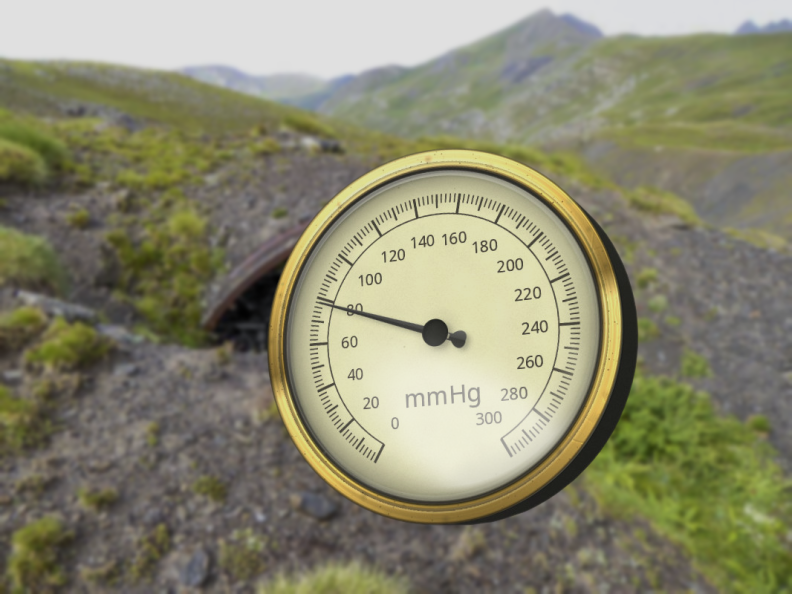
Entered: value=78 unit=mmHg
